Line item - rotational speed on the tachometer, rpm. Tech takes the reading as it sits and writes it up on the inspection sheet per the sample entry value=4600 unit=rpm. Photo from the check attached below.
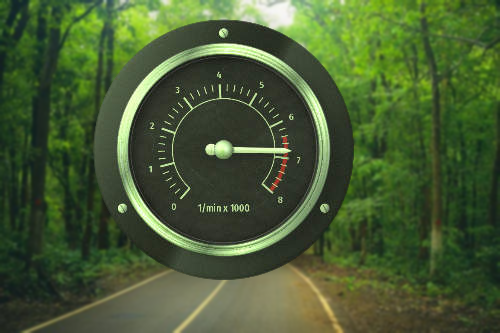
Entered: value=6800 unit=rpm
